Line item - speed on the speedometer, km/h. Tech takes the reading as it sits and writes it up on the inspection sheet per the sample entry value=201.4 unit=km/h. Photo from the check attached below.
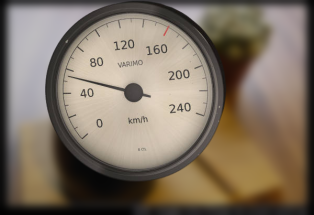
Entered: value=55 unit=km/h
